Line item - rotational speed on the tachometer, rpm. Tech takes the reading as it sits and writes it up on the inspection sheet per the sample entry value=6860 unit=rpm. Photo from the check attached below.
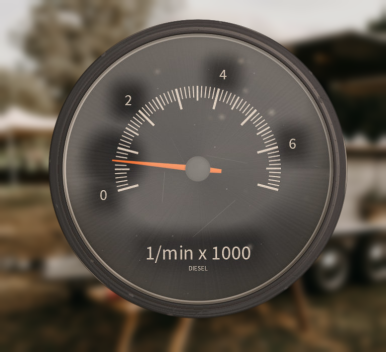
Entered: value=700 unit=rpm
